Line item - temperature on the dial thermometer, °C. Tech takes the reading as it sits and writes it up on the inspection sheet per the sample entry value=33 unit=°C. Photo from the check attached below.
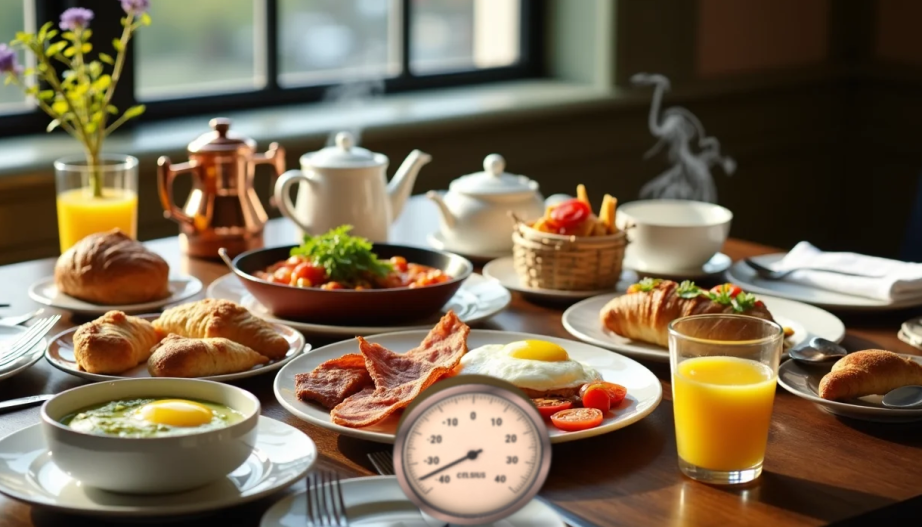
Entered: value=-35 unit=°C
